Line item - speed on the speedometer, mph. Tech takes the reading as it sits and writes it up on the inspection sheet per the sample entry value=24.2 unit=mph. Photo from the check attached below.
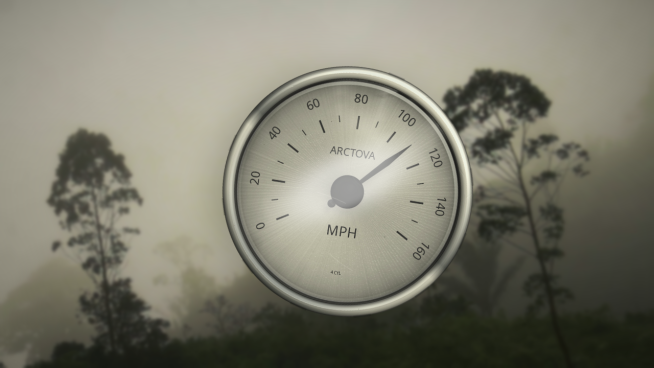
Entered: value=110 unit=mph
